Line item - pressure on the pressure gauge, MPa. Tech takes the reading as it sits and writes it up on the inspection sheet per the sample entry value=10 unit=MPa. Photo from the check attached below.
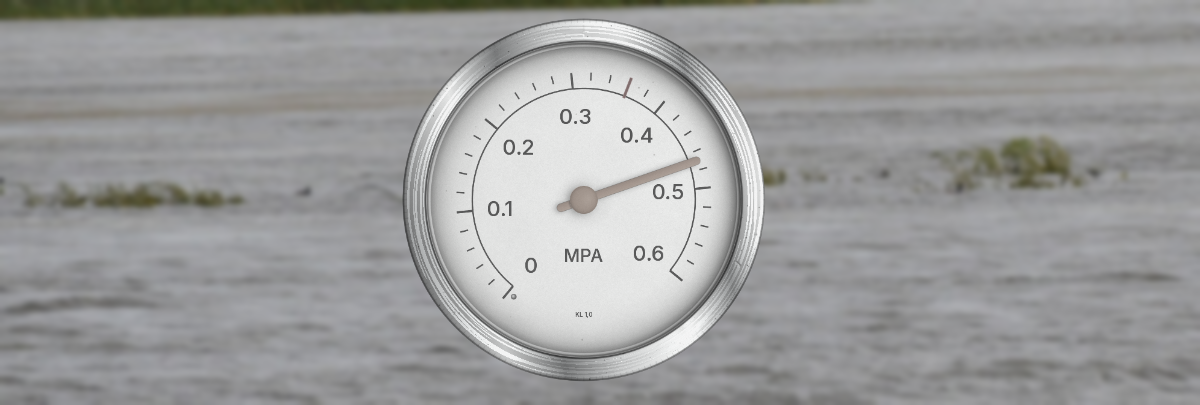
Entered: value=0.47 unit=MPa
